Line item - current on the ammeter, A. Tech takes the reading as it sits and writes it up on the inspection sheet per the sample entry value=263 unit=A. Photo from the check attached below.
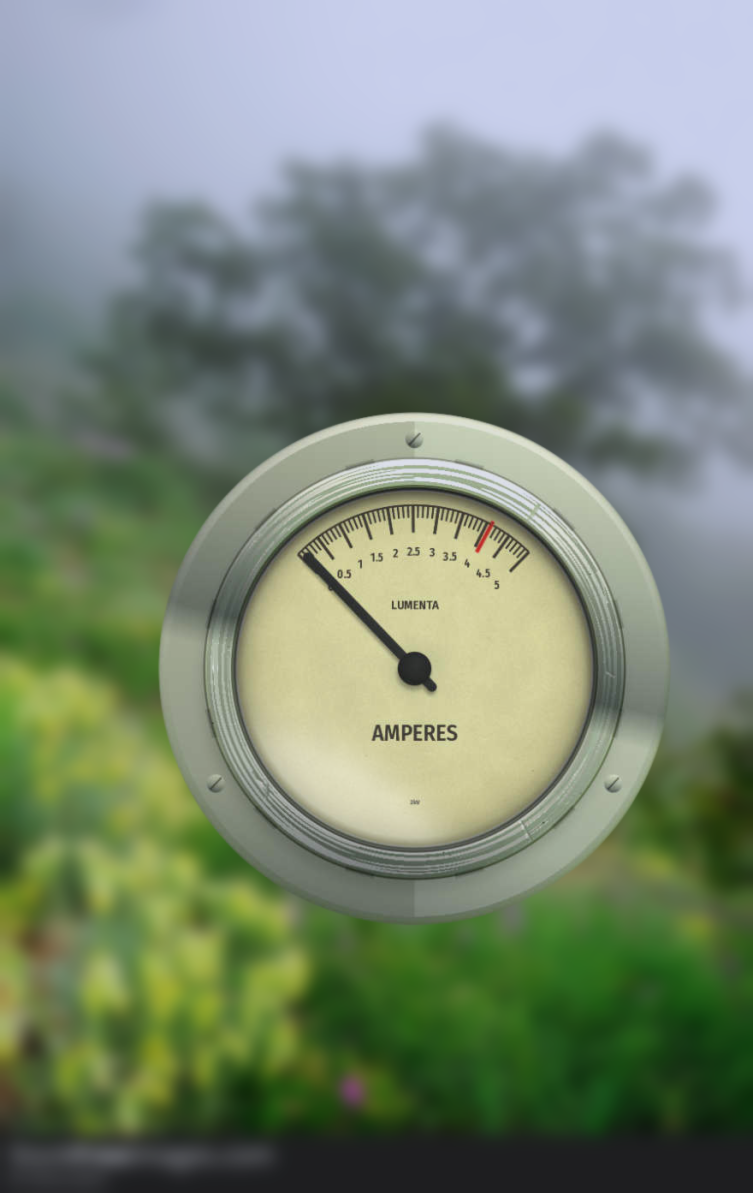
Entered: value=0.1 unit=A
